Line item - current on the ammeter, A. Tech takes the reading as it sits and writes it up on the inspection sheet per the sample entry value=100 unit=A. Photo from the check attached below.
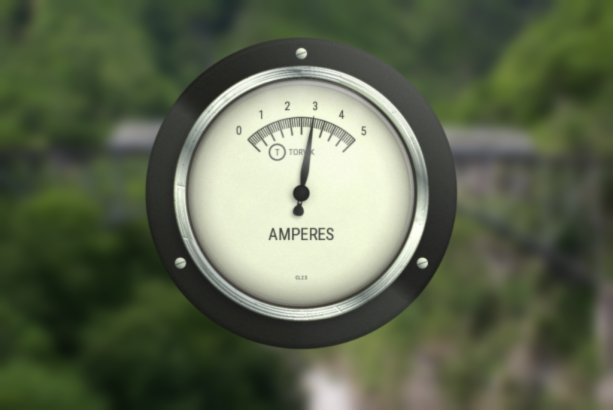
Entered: value=3 unit=A
